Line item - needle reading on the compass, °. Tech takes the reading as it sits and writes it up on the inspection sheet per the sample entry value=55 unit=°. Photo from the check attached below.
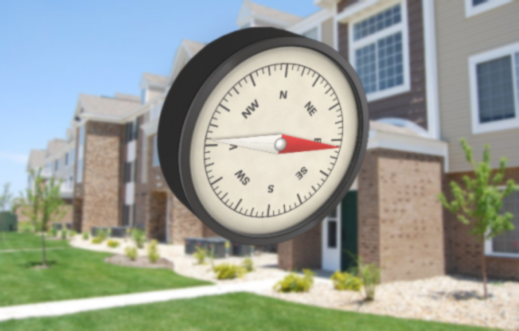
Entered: value=95 unit=°
